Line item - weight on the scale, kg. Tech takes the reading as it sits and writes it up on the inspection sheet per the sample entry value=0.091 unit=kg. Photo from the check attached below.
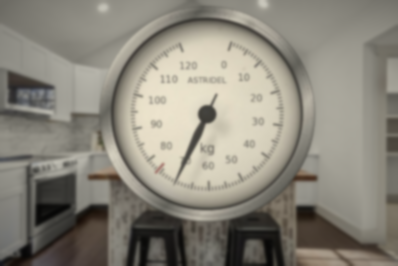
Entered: value=70 unit=kg
